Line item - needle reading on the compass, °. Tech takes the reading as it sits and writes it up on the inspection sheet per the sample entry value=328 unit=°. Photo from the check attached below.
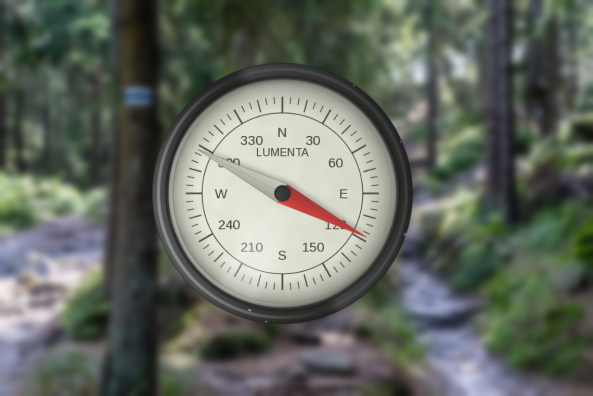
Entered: value=117.5 unit=°
